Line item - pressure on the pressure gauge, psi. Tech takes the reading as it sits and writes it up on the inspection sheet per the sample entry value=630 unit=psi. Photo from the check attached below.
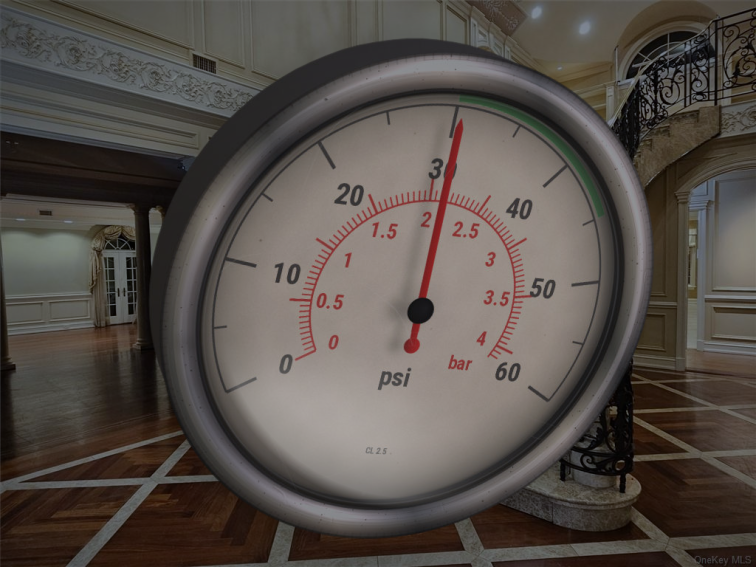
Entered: value=30 unit=psi
